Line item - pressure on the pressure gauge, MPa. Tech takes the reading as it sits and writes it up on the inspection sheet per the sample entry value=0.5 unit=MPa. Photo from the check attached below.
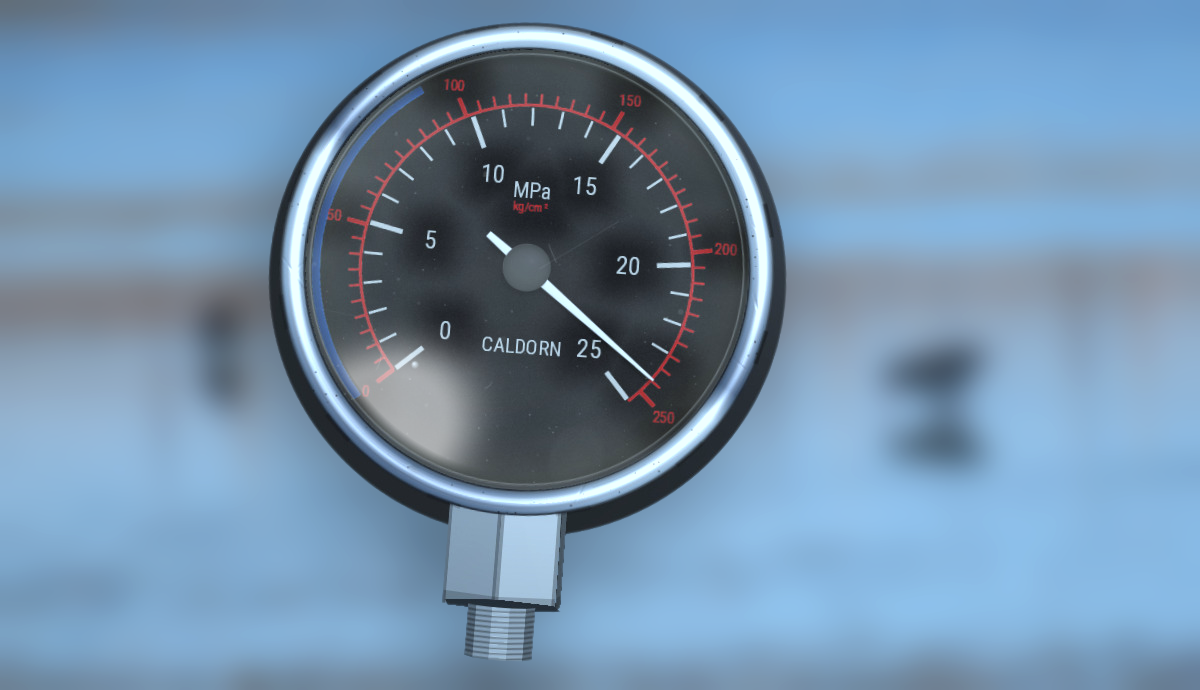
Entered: value=24 unit=MPa
